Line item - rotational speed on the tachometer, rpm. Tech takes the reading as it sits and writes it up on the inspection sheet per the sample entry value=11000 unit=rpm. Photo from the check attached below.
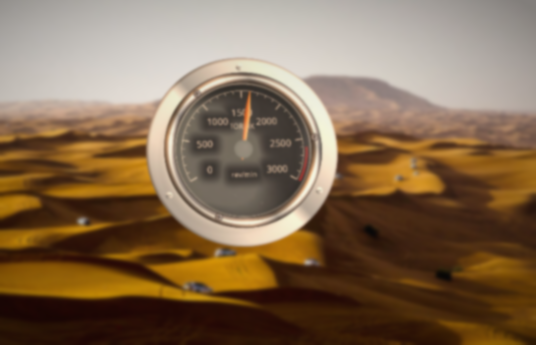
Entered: value=1600 unit=rpm
